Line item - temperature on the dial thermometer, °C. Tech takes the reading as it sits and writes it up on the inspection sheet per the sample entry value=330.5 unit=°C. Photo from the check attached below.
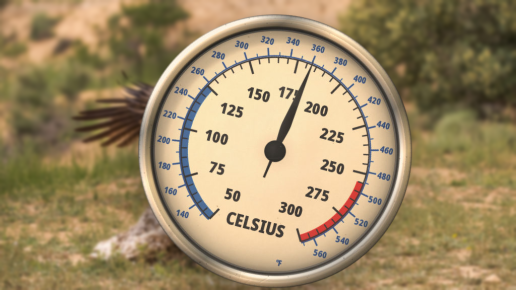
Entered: value=182.5 unit=°C
